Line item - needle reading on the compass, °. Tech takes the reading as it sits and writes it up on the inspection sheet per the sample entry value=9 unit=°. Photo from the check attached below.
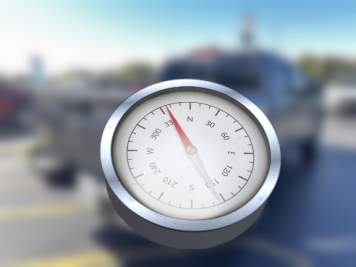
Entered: value=335 unit=°
